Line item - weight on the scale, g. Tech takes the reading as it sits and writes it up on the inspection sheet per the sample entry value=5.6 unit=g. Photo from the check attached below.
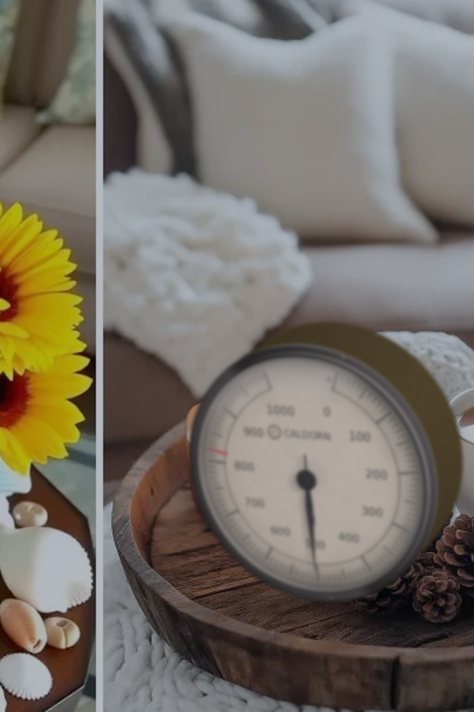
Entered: value=500 unit=g
